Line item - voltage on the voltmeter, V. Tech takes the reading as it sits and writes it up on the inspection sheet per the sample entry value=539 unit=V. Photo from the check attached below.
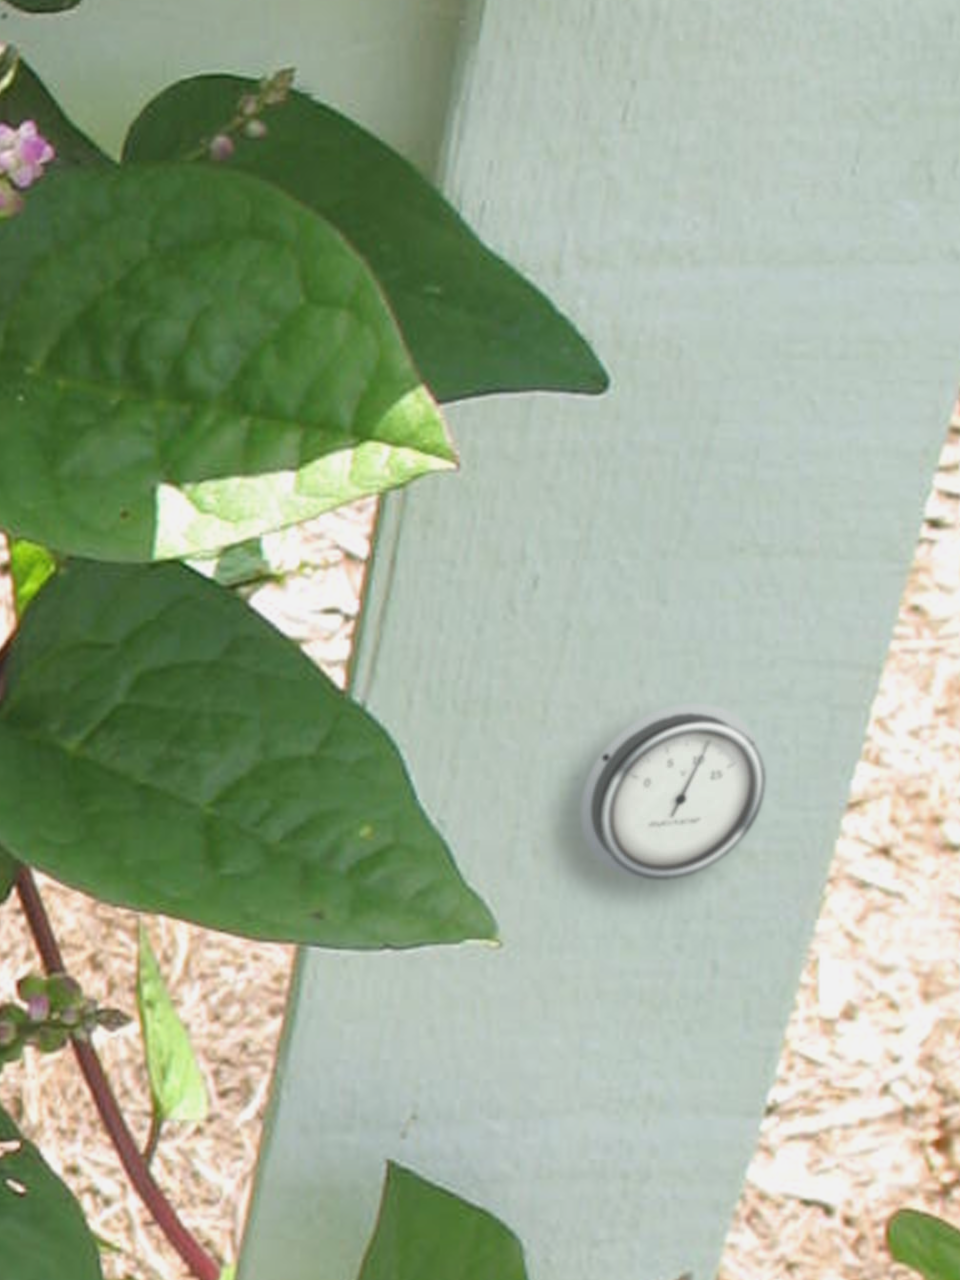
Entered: value=10 unit=V
